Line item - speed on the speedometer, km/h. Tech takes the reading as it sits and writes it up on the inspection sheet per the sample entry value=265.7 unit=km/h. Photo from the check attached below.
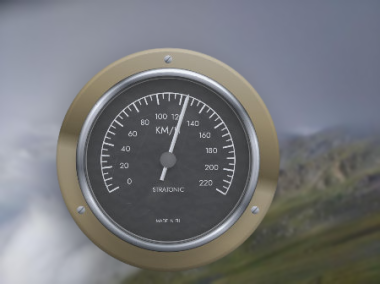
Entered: value=125 unit=km/h
